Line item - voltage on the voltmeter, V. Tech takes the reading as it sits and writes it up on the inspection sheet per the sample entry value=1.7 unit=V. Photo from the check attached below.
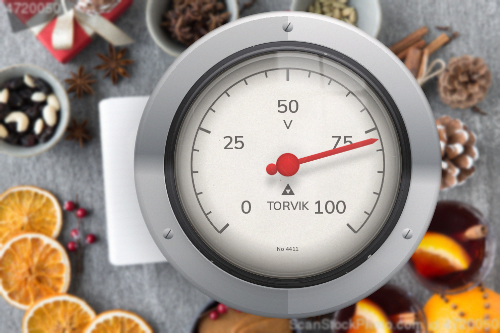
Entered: value=77.5 unit=V
